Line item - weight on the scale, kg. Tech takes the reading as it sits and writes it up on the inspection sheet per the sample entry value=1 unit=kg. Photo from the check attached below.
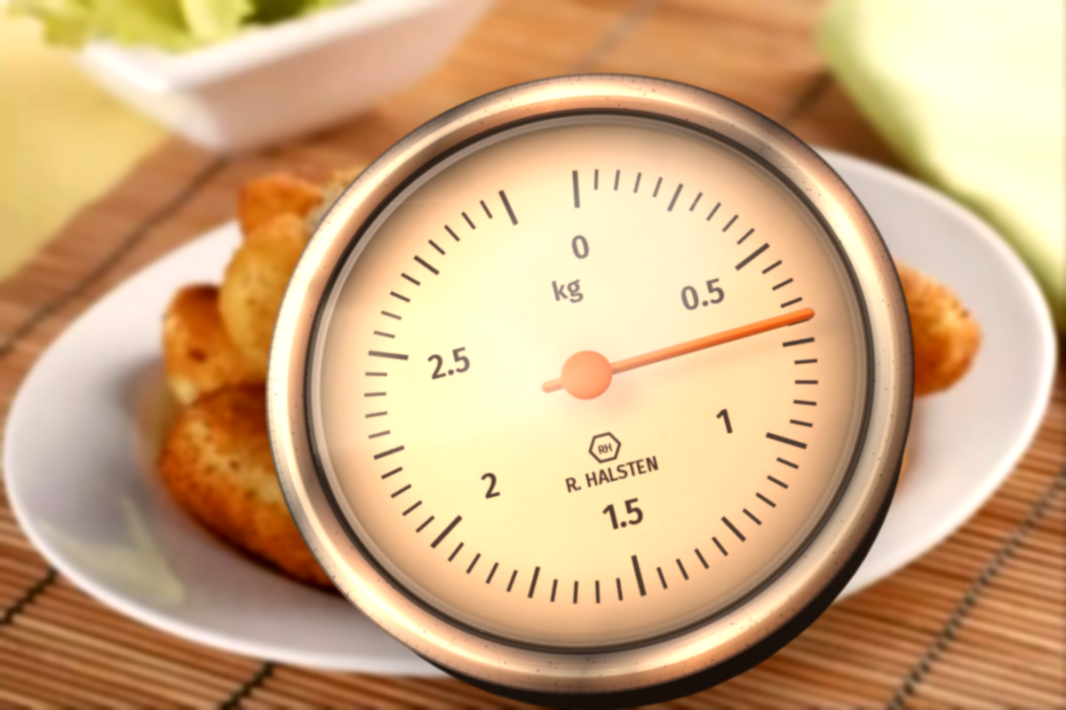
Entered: value=0.7 unit=kg
